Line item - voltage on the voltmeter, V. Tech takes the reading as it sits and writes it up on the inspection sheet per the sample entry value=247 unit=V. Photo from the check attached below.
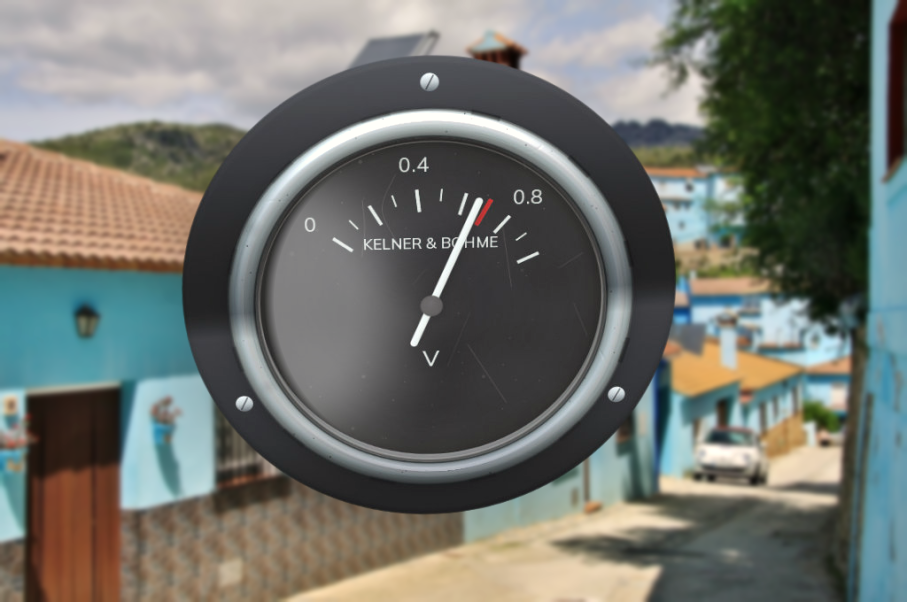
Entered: value=0.65 unit=V
